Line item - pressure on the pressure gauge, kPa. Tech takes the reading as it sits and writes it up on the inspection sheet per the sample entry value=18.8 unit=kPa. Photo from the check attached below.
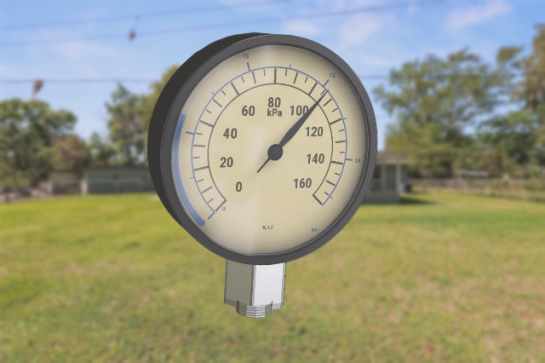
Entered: value=105 unit=kPa
